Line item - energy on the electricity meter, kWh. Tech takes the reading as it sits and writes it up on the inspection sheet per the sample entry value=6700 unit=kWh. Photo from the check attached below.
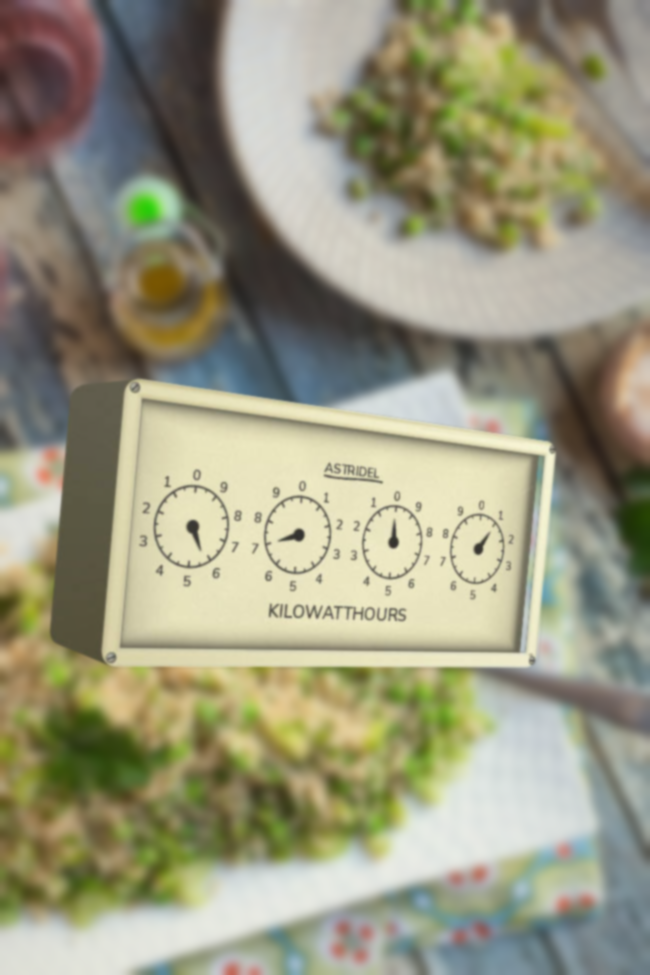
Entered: value=5701 unit=kWh
